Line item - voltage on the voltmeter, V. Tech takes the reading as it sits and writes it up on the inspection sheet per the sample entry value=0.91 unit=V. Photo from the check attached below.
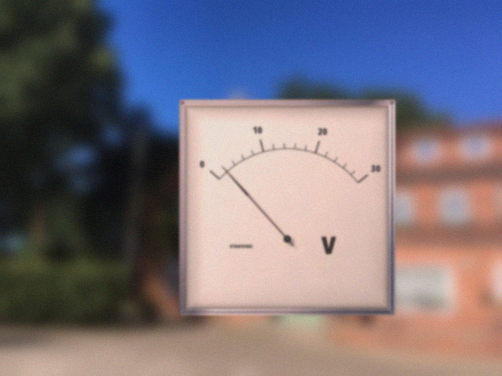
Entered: value=2 unit=V
